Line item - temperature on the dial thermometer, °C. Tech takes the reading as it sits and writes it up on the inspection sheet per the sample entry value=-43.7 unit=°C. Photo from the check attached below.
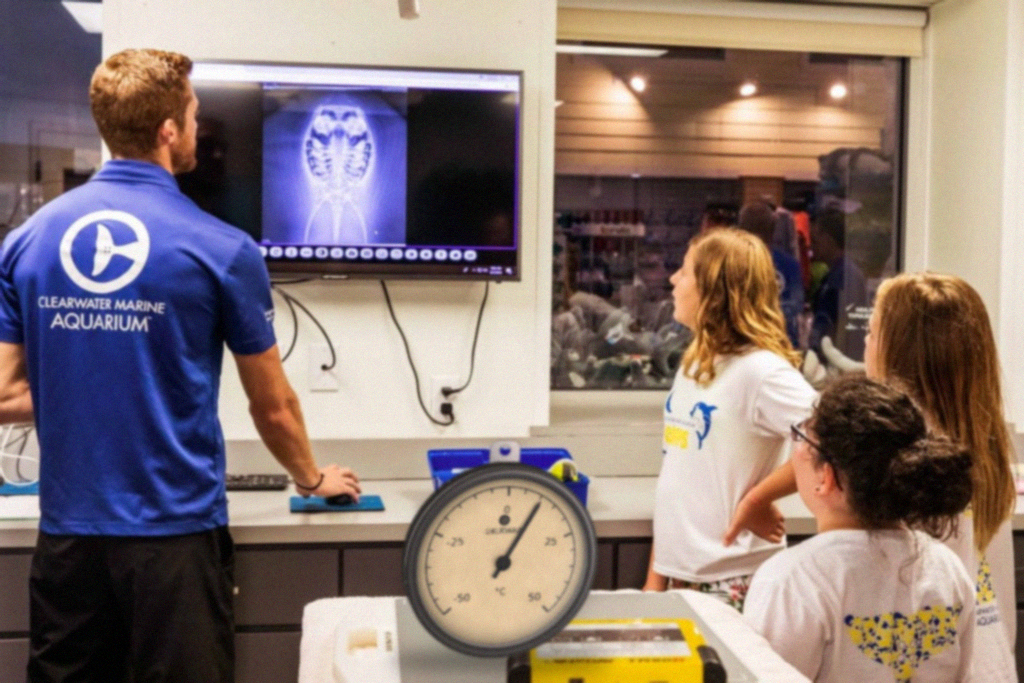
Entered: value=10 unit=°C
